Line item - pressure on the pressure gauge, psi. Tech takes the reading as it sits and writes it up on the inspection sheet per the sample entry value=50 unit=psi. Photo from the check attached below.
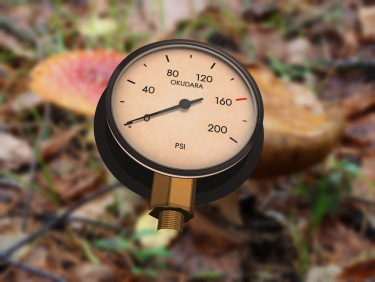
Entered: value=0 unit=psi
